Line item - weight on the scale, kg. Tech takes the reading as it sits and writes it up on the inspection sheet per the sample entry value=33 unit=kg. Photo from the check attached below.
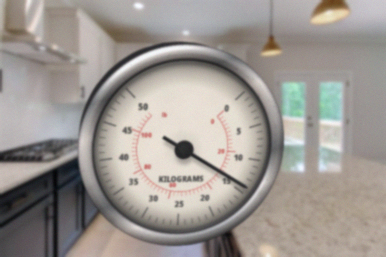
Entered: value=14 unit=kg
